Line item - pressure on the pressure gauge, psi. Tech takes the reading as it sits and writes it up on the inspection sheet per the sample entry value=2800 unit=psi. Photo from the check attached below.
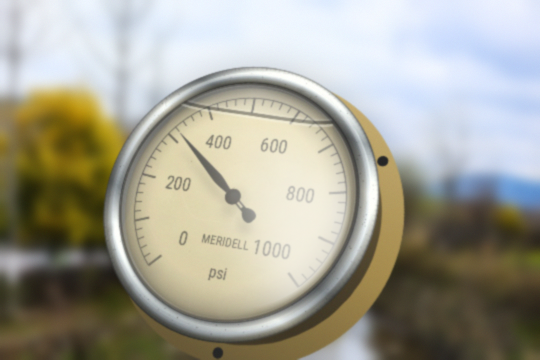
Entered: value=320 unit=psi
